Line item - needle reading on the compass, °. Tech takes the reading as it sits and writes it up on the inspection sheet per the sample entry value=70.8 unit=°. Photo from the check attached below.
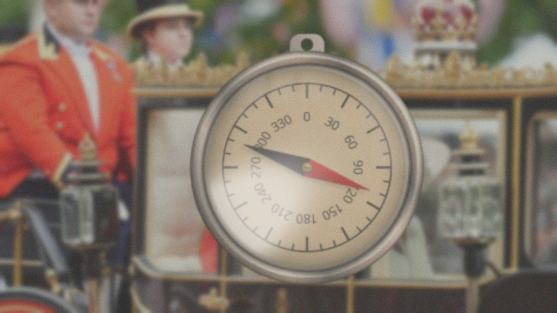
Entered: value=110 unit=°
